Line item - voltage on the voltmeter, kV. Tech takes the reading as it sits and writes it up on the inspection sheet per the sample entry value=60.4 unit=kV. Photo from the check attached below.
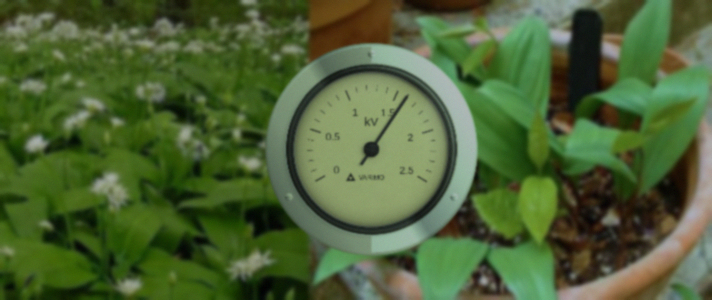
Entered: value=1.6 unit=kV
